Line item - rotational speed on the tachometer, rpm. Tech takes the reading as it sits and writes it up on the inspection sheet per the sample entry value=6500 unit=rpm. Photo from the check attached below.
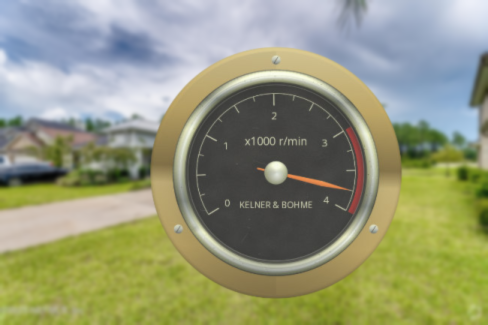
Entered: value=3750 unit=rpm
